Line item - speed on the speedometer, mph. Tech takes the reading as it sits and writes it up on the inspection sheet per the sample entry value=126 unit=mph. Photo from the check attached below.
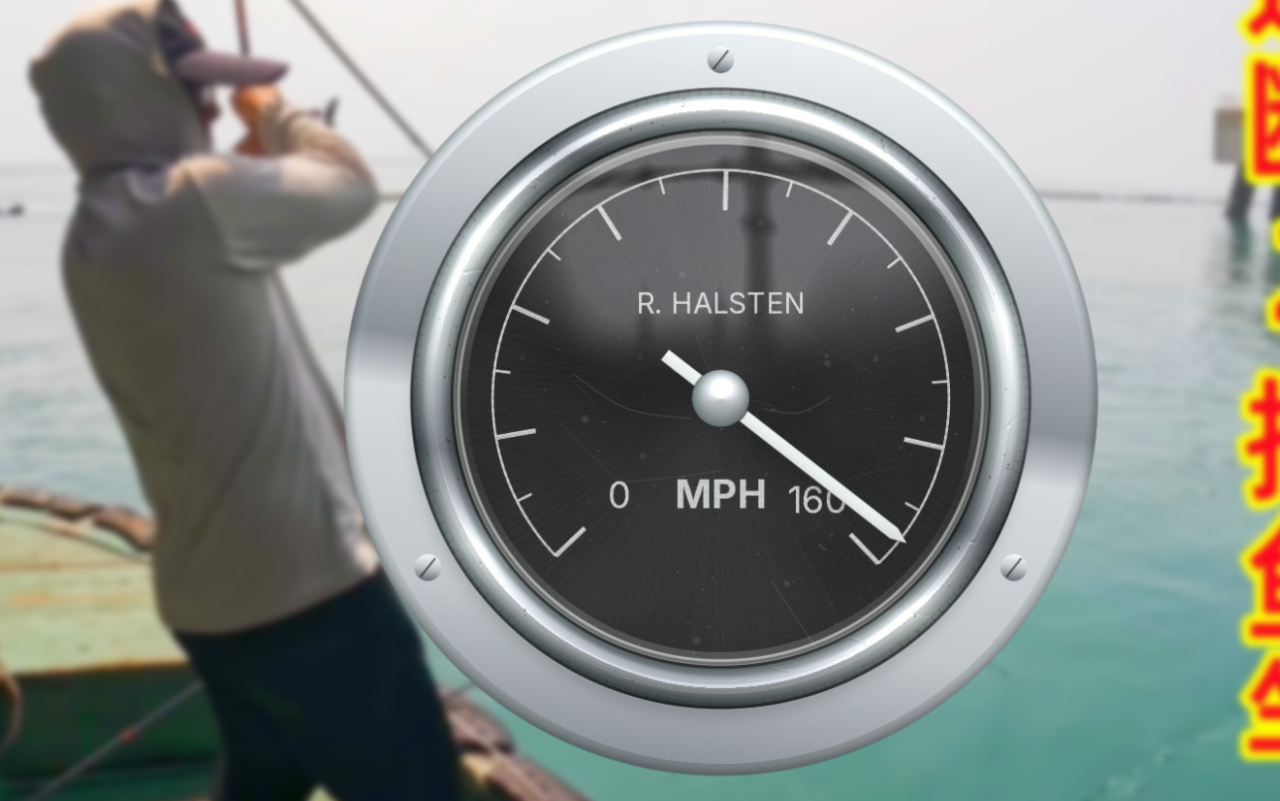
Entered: value=155 unit=mph
